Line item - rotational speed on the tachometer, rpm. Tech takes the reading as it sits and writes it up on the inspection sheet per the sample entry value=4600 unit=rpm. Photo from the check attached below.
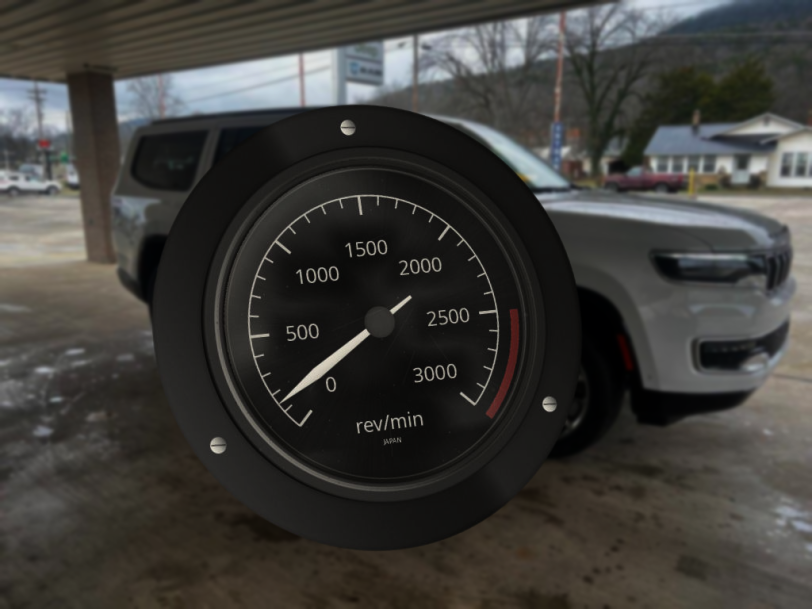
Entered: value=150 unit=rpm
